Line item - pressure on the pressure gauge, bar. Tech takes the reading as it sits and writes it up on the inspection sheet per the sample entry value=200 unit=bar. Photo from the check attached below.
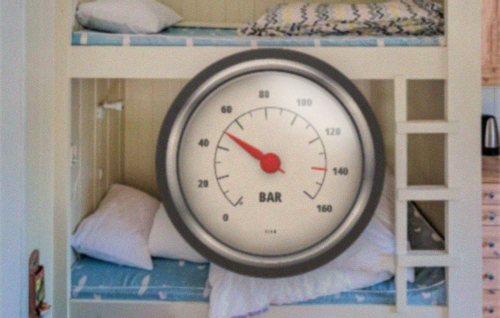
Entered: value=50 unit=bar
